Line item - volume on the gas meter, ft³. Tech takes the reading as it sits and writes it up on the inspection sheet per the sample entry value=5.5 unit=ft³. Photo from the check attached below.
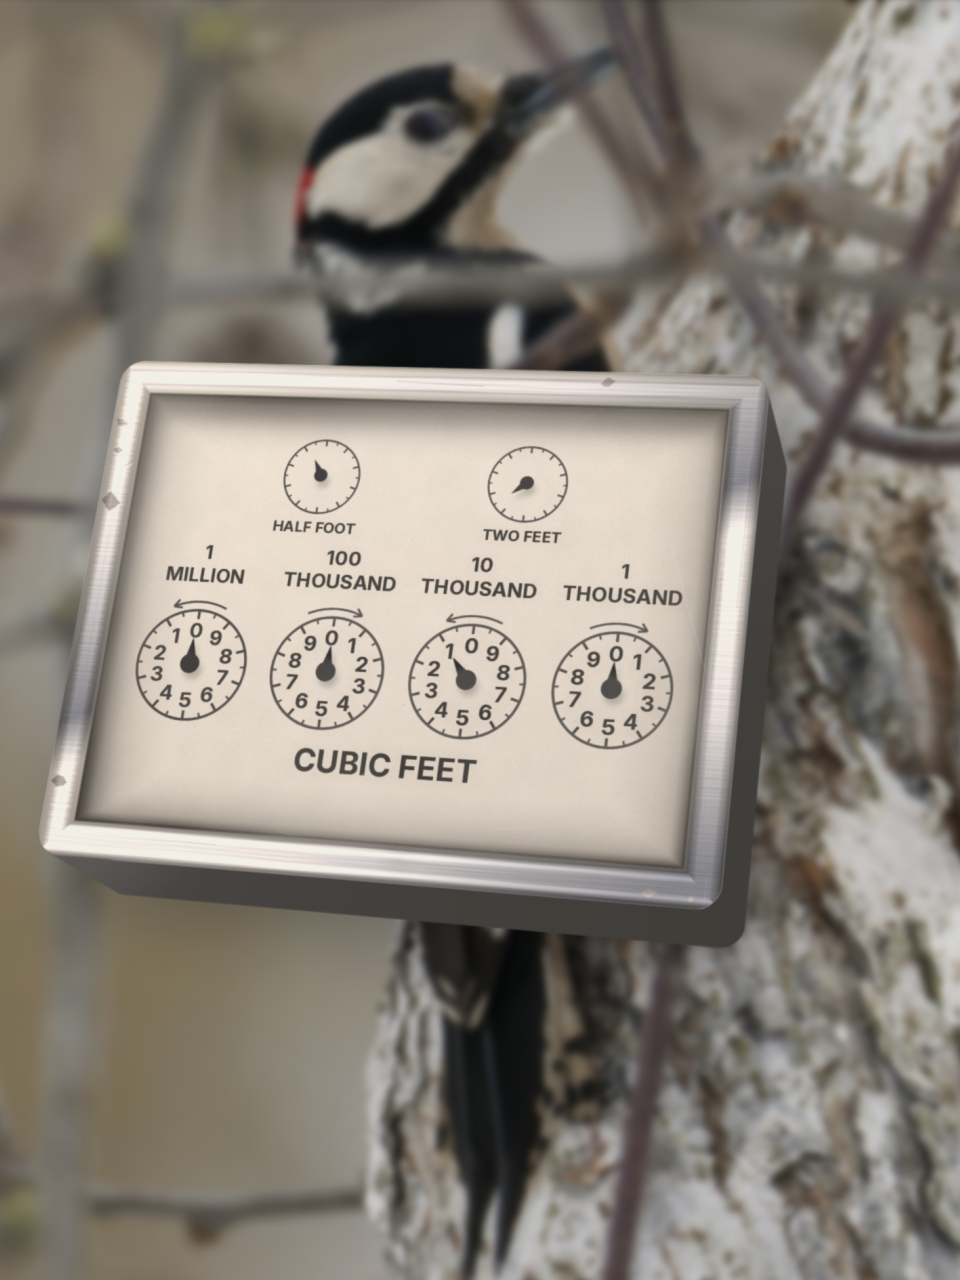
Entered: value=1000 unit=ft³
